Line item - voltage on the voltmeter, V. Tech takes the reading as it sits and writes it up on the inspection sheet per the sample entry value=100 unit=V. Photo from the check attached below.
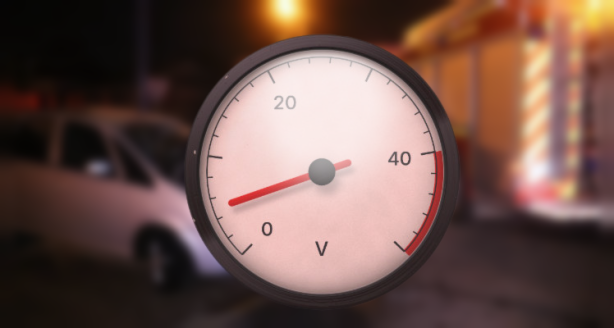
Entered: value=5 unit=V
